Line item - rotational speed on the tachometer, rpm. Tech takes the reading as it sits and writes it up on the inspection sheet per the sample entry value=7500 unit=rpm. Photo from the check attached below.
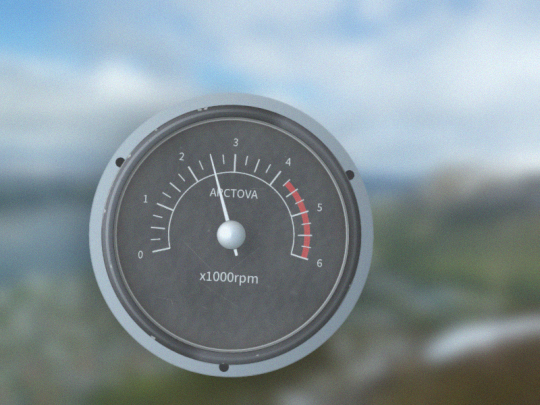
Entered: value=2500 unit=rpm
